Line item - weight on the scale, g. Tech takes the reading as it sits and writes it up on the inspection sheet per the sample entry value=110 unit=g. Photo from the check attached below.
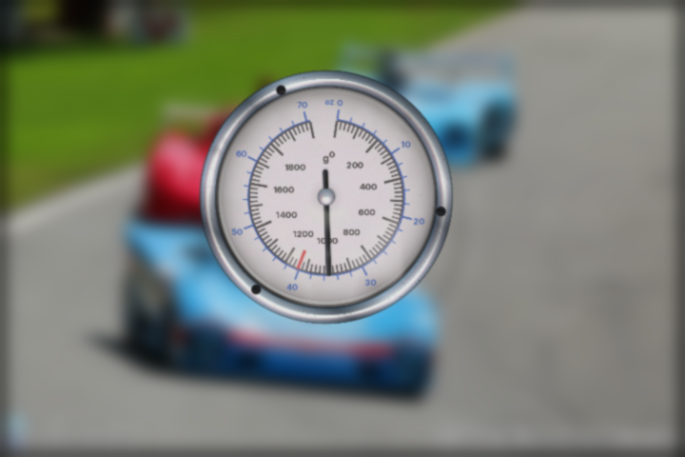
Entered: value=1000 unit=g
